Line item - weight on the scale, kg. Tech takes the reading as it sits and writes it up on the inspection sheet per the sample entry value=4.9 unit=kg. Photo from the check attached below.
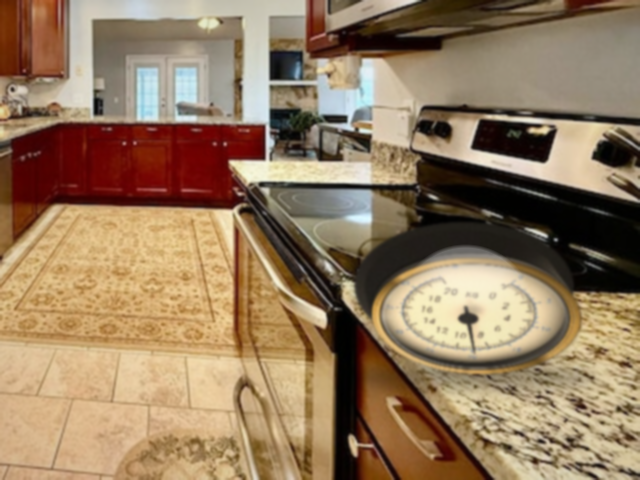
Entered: value=9 unit=kg
